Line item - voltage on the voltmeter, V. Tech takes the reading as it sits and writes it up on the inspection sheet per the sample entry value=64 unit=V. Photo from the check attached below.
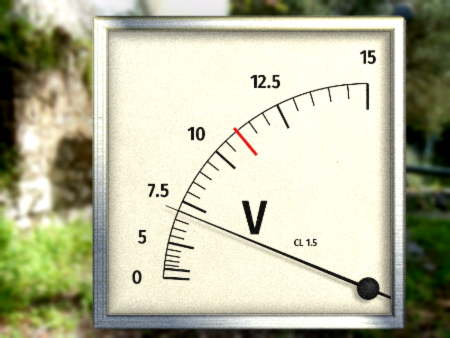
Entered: value=7 unit=V
